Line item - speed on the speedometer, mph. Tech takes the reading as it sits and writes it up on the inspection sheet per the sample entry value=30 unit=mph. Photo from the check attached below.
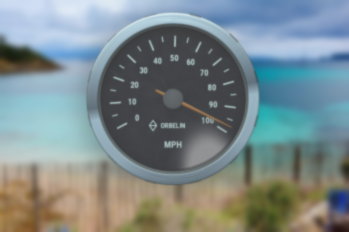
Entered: value=97.5 unit=mph
